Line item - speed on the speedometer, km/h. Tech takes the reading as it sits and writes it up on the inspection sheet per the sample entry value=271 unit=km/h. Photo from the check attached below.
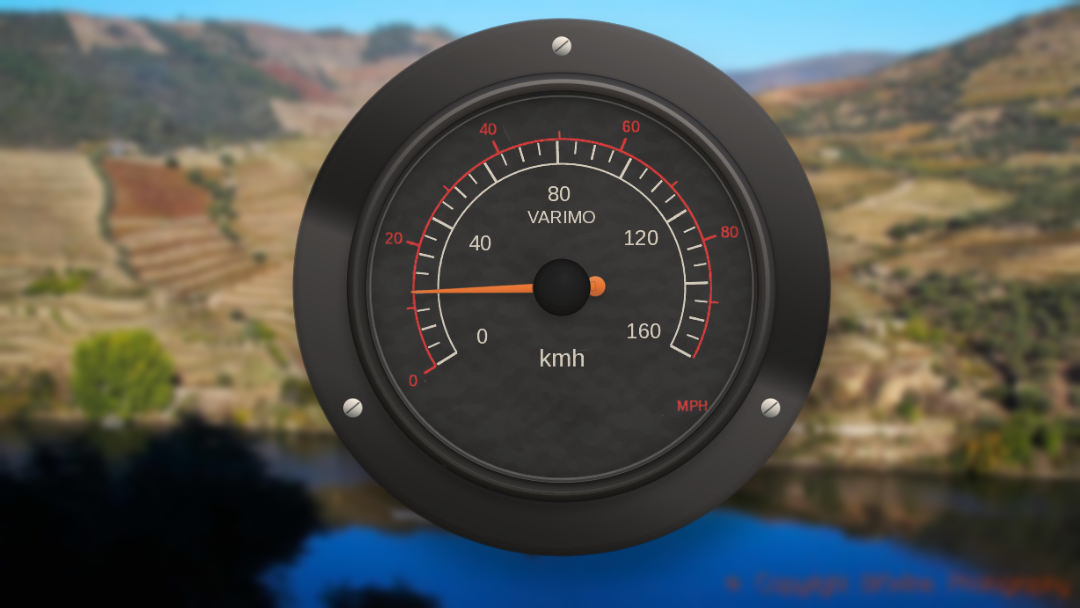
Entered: value=20 unit=km/h
